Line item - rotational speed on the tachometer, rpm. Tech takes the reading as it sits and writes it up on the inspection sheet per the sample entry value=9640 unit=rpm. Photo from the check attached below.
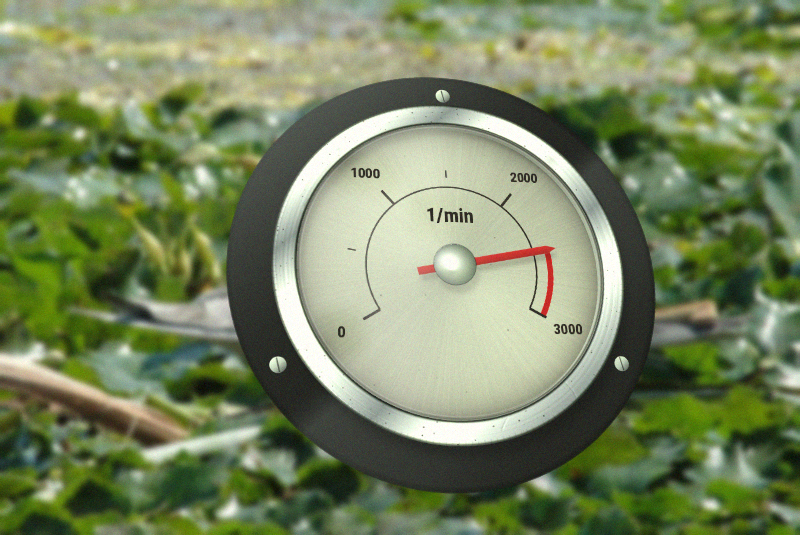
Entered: value=2500 unit=rpm
